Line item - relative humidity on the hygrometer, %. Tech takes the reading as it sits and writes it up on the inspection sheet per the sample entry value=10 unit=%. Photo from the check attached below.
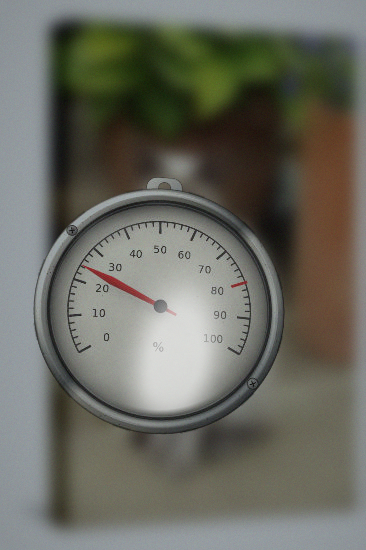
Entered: value=24 unit=%
